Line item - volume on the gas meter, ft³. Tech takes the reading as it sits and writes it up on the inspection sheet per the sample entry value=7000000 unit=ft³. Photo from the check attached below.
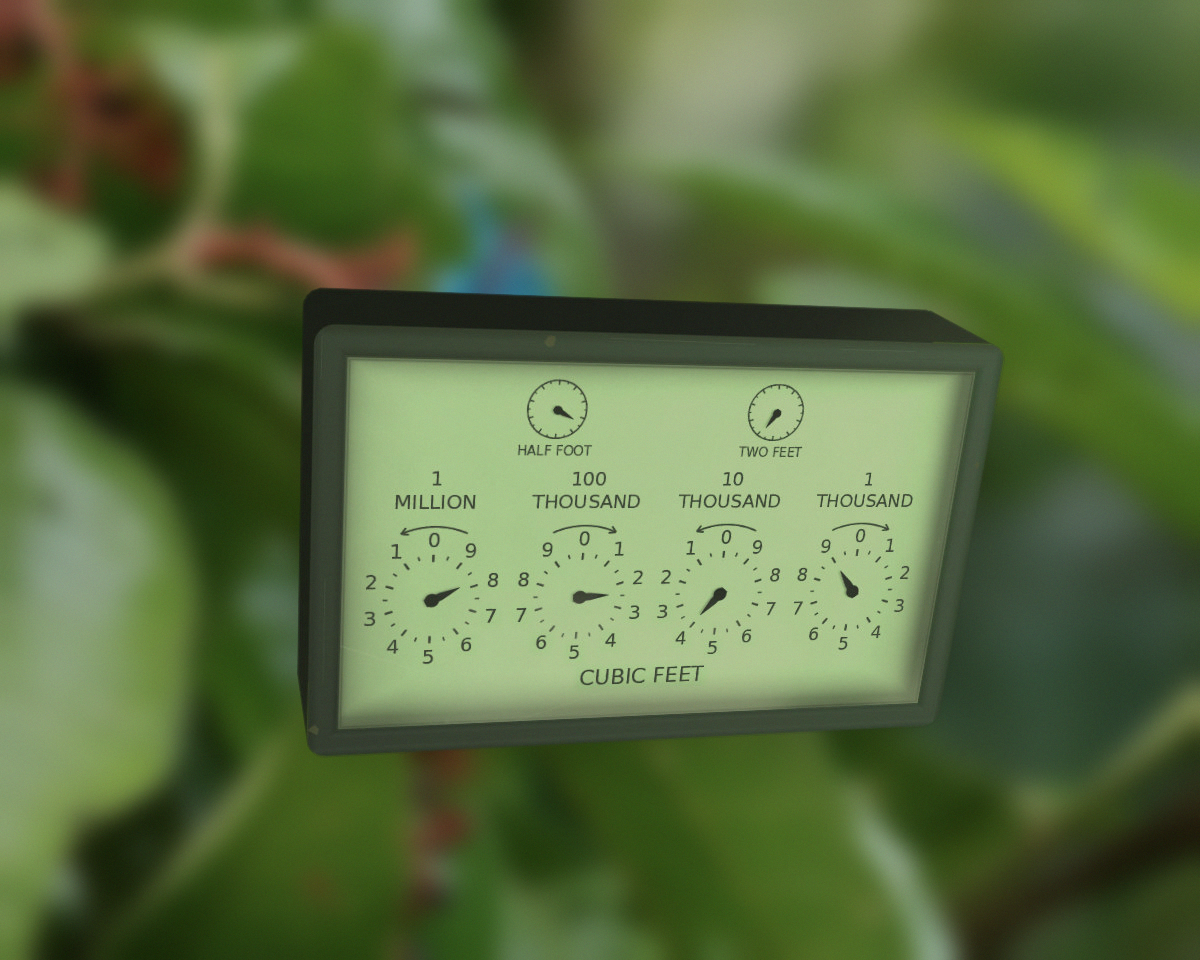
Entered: value=823900 unit=ft³
